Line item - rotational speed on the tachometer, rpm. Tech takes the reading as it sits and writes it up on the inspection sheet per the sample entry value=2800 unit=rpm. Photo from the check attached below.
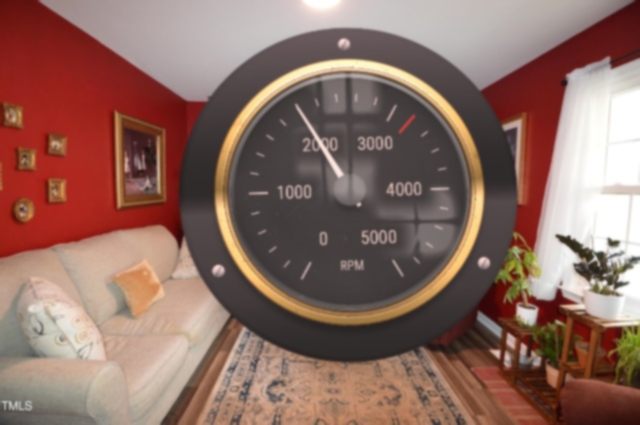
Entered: value=2000 unit=rpm
